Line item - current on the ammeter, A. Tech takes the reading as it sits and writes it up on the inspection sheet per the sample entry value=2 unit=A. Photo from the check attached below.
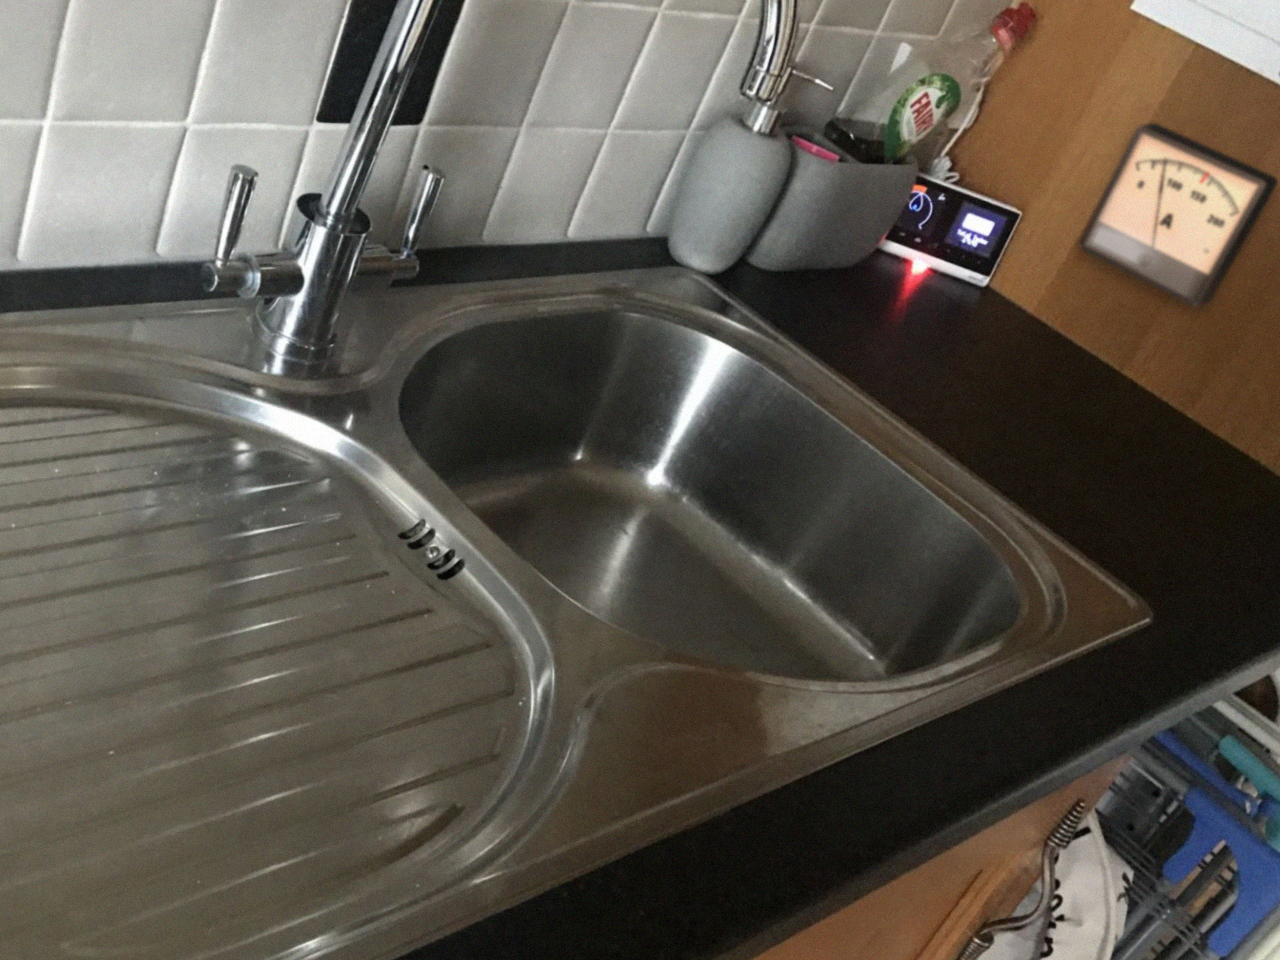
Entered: value=75 unit=A
